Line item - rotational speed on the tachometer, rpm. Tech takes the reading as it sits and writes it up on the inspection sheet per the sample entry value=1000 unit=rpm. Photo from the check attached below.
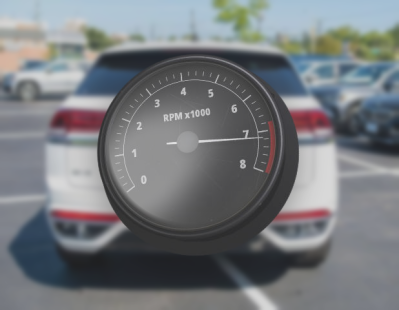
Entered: value=7200 unit=rpm
